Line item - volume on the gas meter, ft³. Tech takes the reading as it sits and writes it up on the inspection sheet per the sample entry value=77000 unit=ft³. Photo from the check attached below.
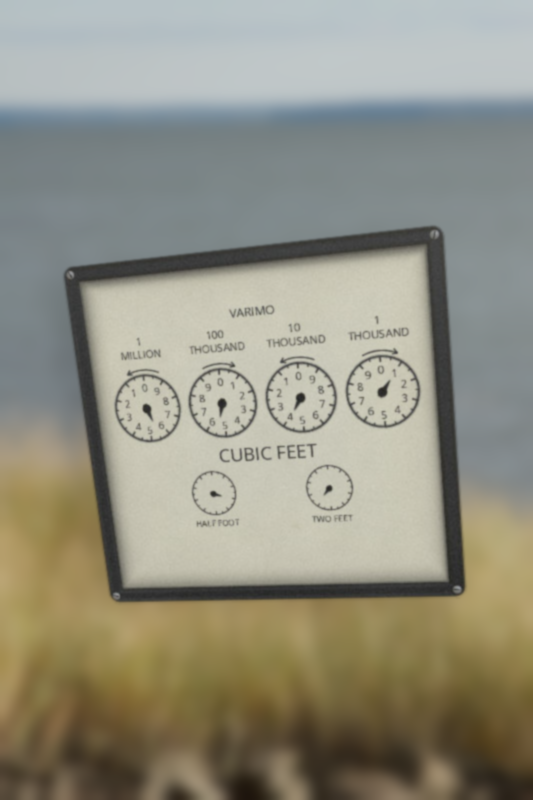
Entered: value=554100 unit=ft³
